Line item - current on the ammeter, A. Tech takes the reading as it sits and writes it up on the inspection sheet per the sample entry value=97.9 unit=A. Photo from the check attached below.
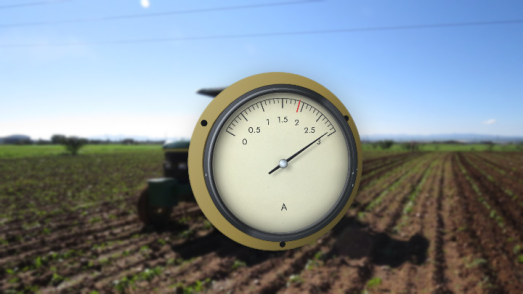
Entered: value=2.9 unit=A
